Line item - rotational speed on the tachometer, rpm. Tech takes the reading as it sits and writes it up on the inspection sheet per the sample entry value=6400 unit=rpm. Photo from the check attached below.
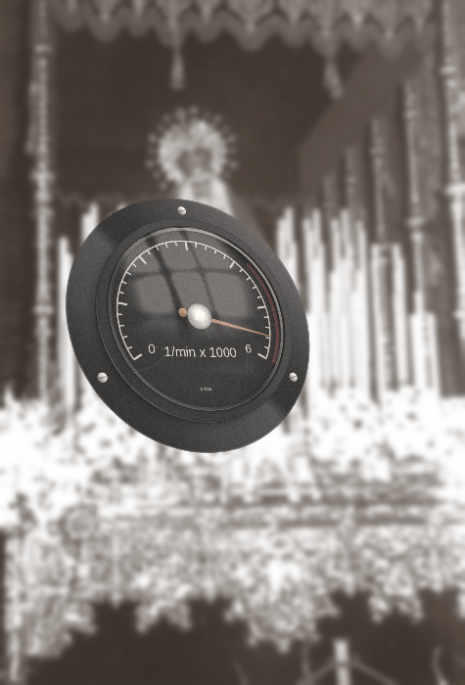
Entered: value=5600 unit=rpm
